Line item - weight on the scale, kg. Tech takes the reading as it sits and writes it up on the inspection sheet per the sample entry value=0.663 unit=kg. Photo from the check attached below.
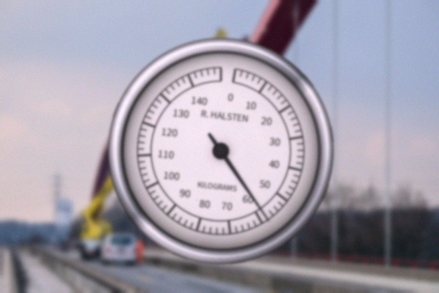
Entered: value=58 unit=kg
